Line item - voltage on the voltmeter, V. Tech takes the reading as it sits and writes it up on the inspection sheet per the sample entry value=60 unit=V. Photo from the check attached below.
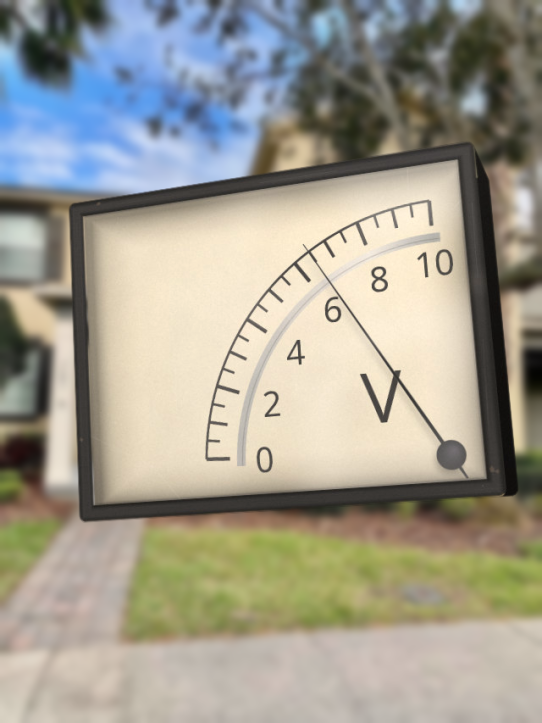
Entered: value=6.5 unit=V
